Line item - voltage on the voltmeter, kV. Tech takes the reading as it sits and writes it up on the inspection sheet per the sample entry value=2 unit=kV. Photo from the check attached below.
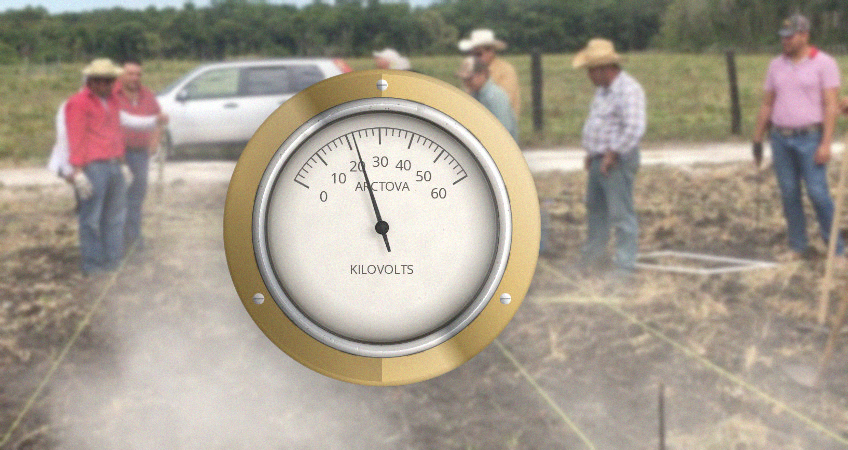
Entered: value=22 unit=kV
